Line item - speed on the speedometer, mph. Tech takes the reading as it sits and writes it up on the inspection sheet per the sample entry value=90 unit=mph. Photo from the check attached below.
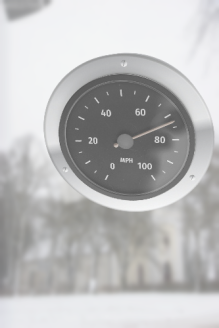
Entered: value=72.5 unit=mph
